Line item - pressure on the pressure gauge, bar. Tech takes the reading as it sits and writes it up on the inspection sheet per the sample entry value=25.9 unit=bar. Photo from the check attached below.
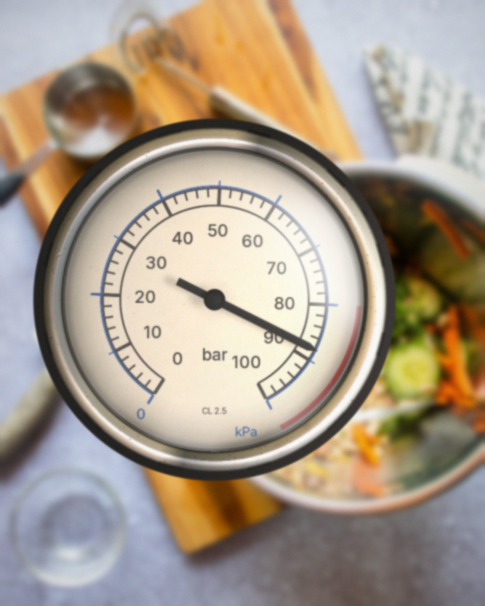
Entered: value=88 unit=bar
